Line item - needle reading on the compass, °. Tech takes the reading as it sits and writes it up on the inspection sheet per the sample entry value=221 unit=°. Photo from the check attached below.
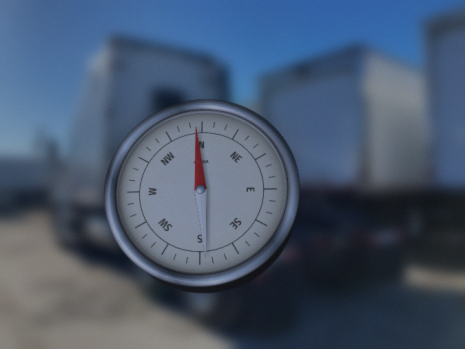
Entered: value=355 unit=°
